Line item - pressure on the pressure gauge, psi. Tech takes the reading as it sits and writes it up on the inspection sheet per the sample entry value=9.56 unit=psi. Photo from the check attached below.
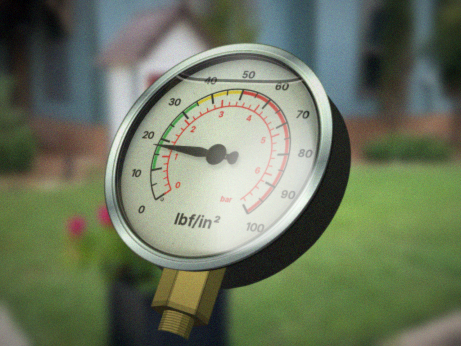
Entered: value=17.5 unit=psi
